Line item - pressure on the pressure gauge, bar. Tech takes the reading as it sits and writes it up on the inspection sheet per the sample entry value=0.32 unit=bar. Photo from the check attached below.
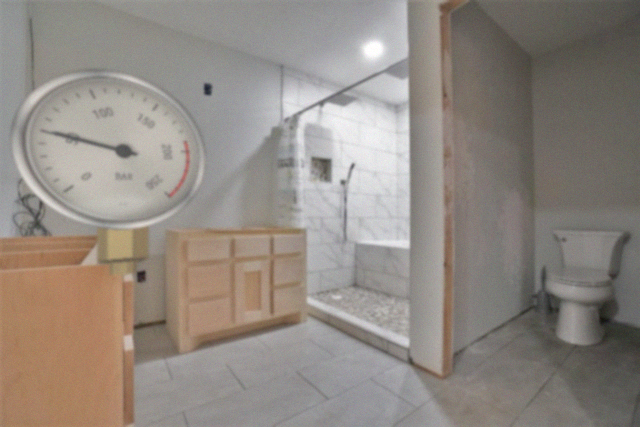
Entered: value=50 unit=bar
